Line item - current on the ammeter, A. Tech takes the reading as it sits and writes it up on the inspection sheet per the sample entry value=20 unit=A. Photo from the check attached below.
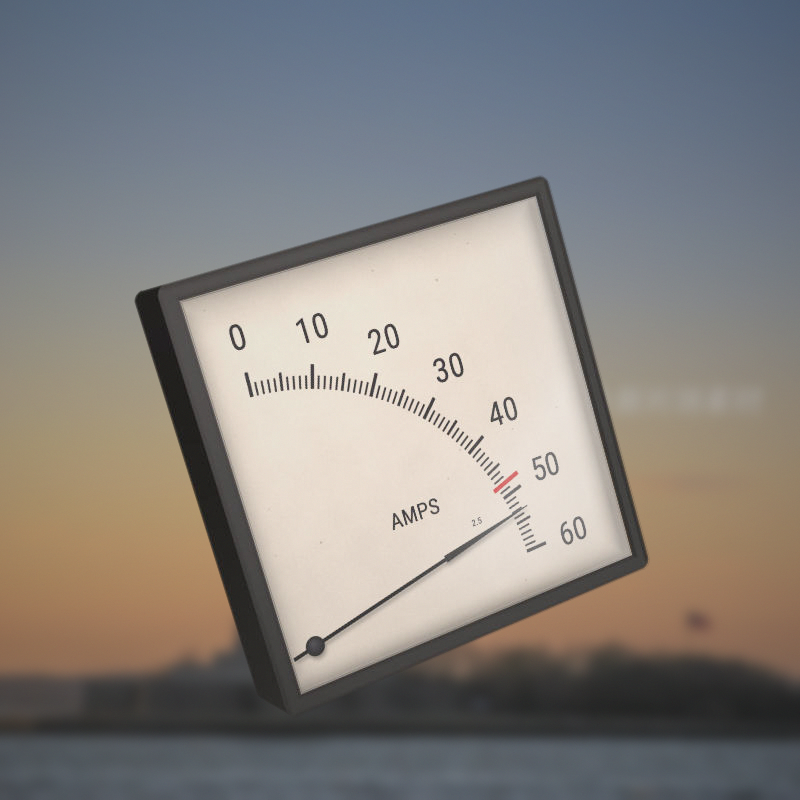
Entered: value=53 unit=A
